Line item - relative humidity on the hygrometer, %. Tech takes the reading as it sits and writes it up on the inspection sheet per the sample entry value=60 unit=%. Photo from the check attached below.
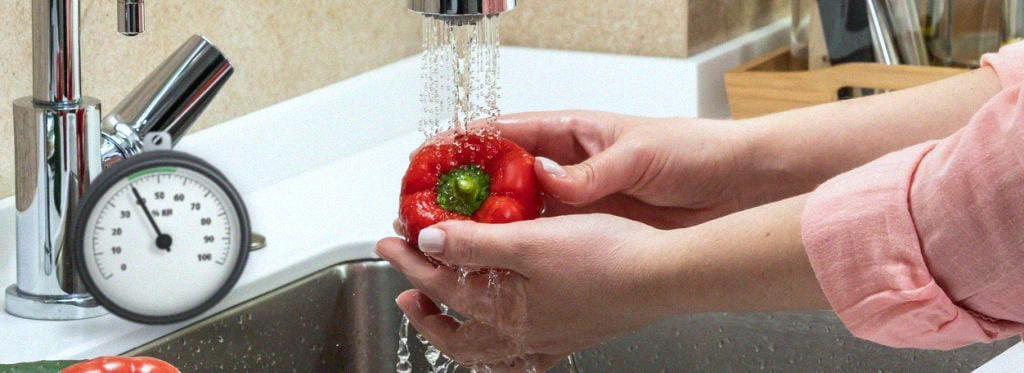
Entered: value=40 unit=%
